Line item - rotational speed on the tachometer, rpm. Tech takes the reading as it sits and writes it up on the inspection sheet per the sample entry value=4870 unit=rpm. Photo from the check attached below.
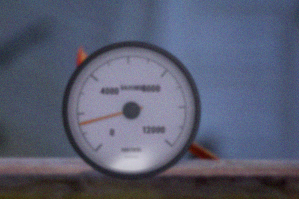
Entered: value=1500 unit=rpm
